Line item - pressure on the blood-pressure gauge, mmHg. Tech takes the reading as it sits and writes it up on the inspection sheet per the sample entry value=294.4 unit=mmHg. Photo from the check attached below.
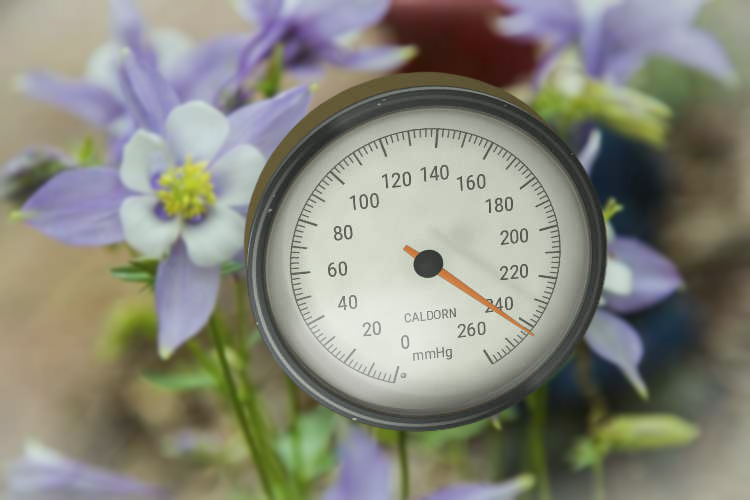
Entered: value=242 unit=mmHg
